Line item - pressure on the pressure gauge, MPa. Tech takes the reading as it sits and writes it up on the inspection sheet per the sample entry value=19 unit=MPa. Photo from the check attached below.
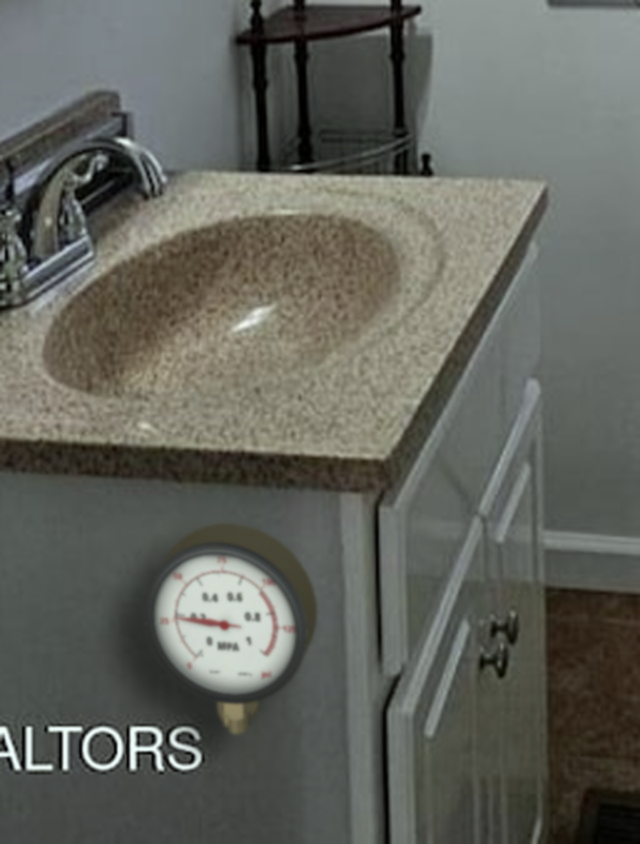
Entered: value=0.2 unit=MPa
